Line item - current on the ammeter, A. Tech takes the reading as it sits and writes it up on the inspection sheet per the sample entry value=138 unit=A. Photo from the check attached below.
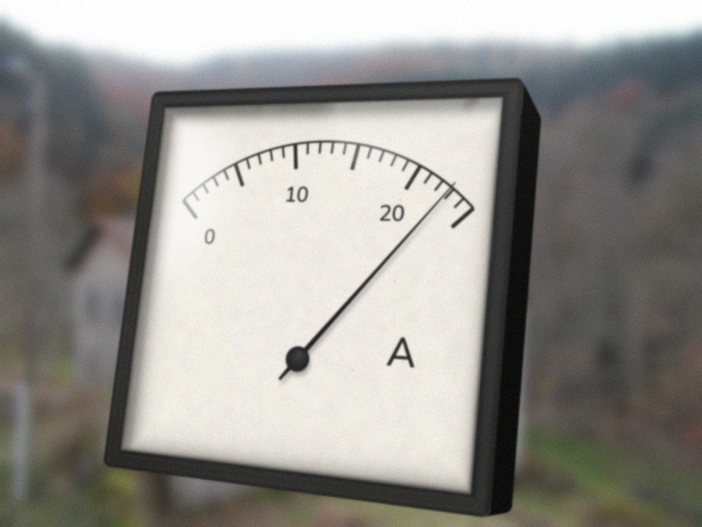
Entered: value=23 unit=A
